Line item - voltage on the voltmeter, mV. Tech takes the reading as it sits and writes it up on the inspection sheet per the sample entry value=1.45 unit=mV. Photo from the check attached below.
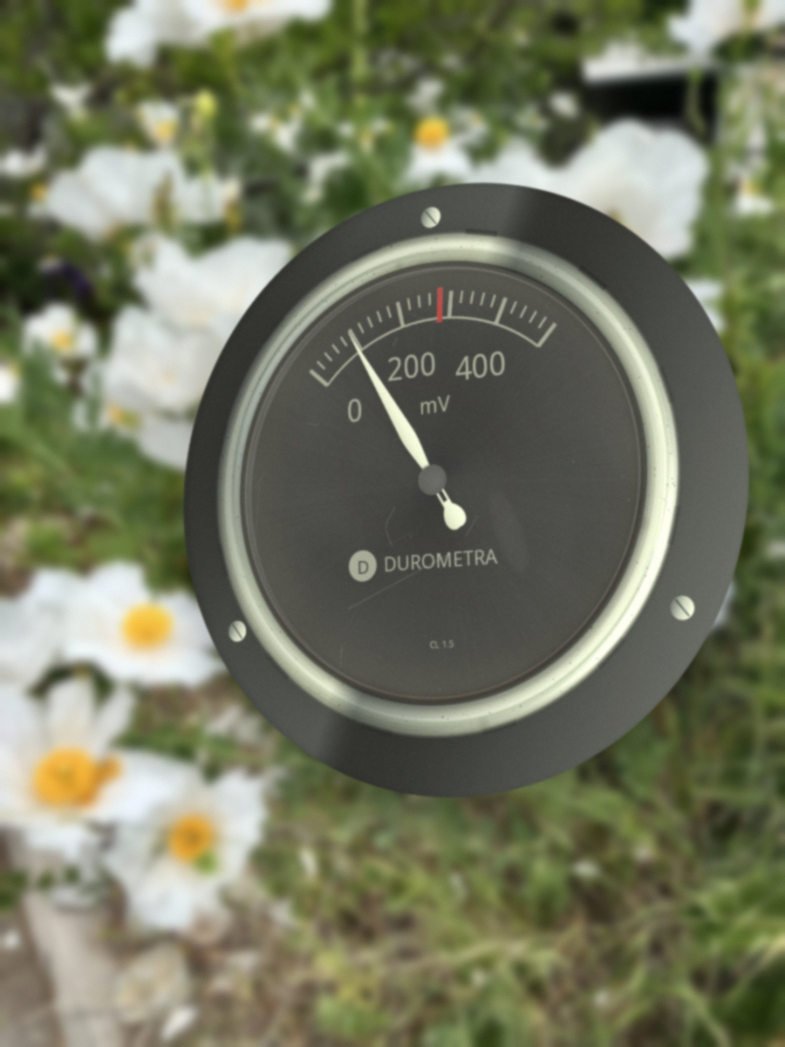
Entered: value=100 unit=mV
